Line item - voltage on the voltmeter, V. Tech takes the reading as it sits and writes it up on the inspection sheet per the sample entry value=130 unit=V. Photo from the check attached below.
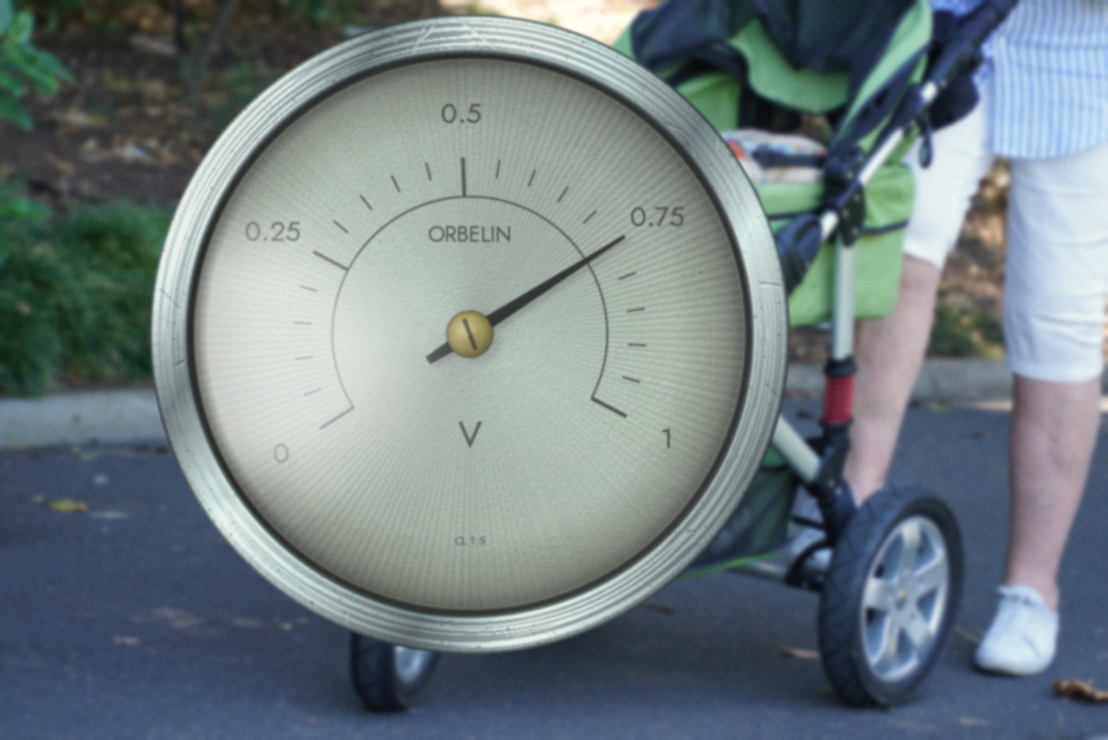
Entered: value=0.75 unit=V
